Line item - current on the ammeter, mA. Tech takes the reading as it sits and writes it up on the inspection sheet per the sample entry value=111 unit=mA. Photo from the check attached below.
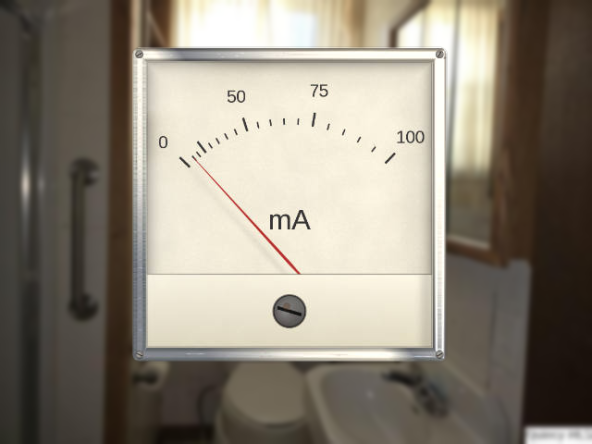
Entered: value=15 unit=mA
